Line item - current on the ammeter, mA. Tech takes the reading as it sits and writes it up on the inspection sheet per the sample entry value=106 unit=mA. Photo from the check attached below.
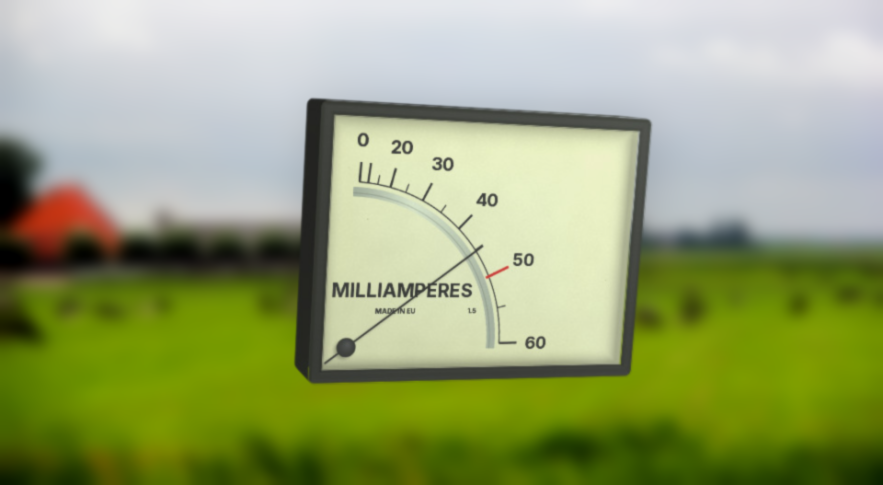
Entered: value=45 unit=mA
